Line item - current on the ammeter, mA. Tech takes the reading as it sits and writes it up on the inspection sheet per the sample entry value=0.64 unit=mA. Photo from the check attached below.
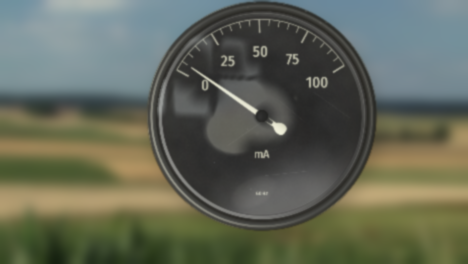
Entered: value=5 unit=mA
